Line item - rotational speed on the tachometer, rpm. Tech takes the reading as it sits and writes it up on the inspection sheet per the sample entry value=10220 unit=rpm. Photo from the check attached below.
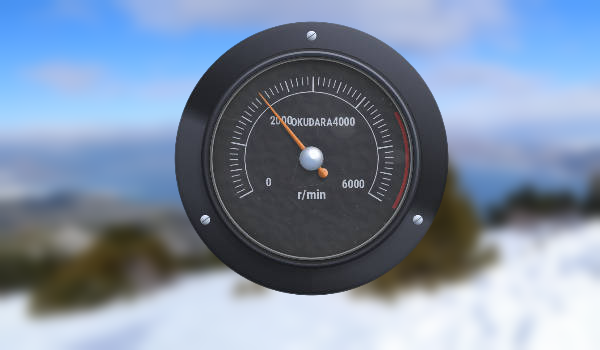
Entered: value=2000 unit=rpm
